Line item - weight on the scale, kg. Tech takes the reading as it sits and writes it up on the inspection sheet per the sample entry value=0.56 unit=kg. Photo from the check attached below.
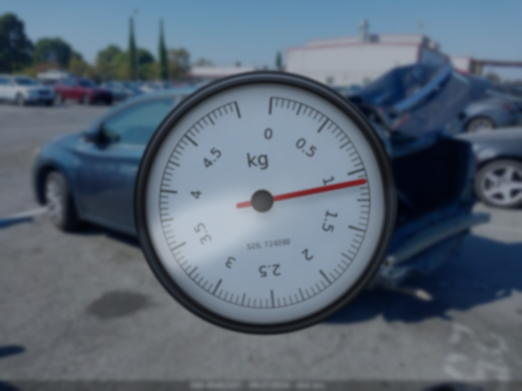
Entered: value=1.1 unit=kg
